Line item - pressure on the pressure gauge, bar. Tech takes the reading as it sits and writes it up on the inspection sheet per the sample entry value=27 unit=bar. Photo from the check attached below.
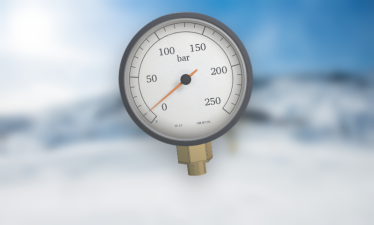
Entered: value=10 unit=bar
